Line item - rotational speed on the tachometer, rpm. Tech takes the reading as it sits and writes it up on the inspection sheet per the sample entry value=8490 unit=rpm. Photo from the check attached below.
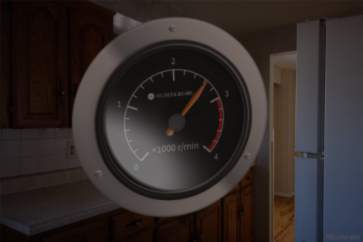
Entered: value=2600 unit=rpm
